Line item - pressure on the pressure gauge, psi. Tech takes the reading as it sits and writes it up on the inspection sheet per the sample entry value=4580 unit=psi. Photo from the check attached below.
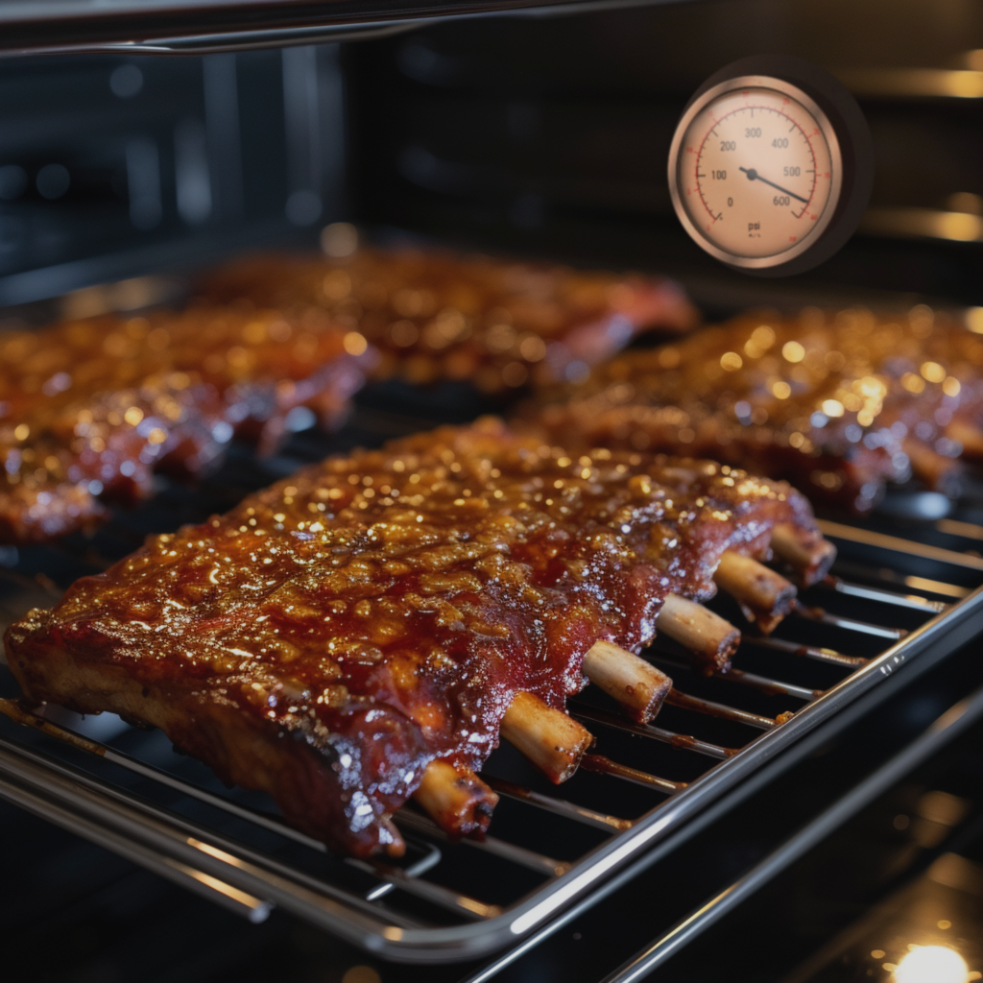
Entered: value=560 unit=psi
